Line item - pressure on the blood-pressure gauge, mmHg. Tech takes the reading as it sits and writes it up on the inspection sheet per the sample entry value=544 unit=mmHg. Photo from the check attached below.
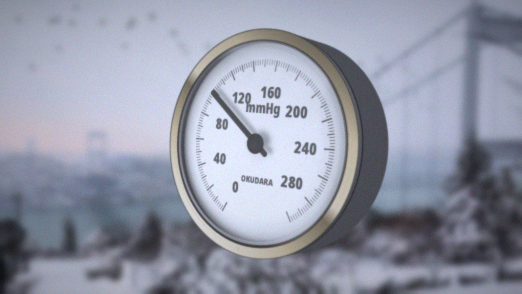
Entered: value=100 unit=mmHg
